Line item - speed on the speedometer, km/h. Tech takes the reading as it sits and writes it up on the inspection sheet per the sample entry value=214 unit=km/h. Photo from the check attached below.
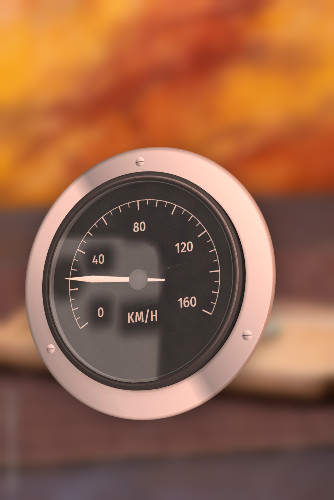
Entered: value=25 unit=km/h
